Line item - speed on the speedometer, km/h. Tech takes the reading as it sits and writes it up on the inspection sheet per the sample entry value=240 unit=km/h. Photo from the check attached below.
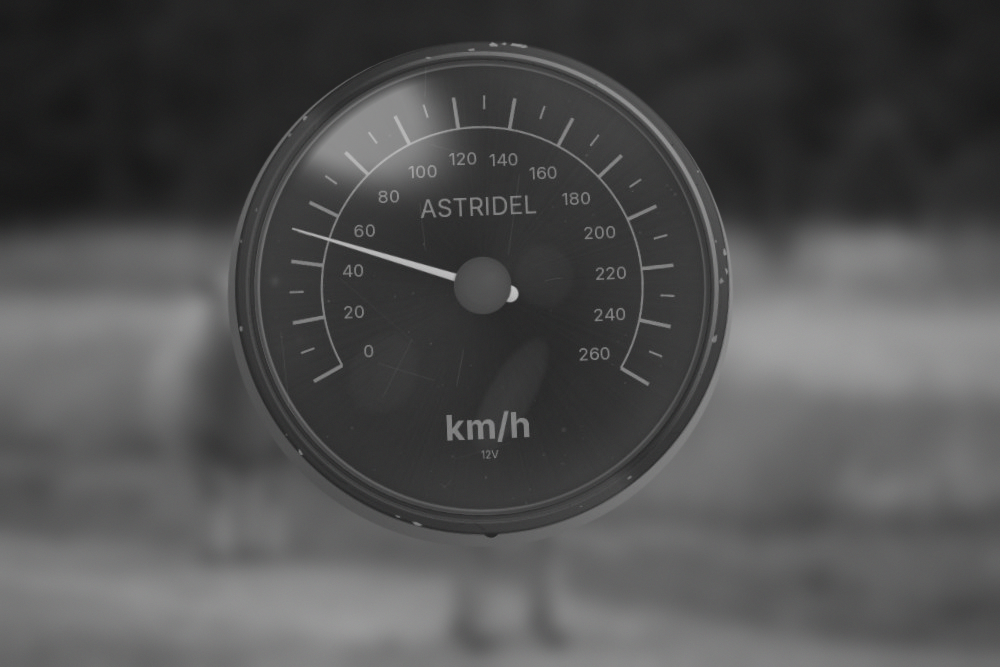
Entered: value=50 unit=km/h
